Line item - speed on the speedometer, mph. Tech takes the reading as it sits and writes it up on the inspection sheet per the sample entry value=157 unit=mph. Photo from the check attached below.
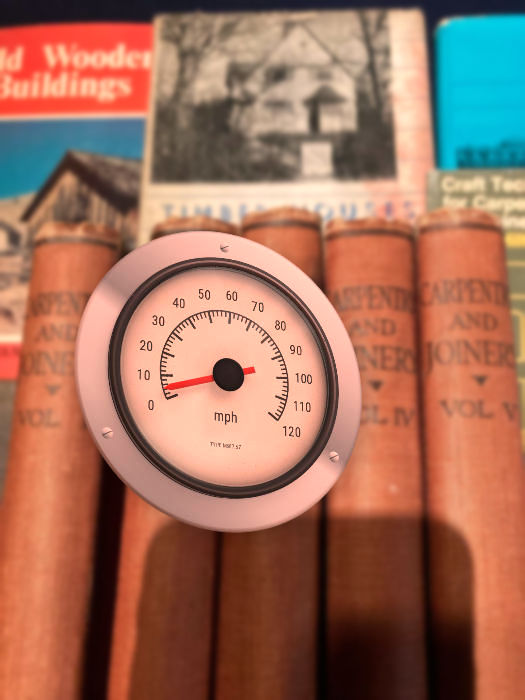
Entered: value=4 unit=mph
